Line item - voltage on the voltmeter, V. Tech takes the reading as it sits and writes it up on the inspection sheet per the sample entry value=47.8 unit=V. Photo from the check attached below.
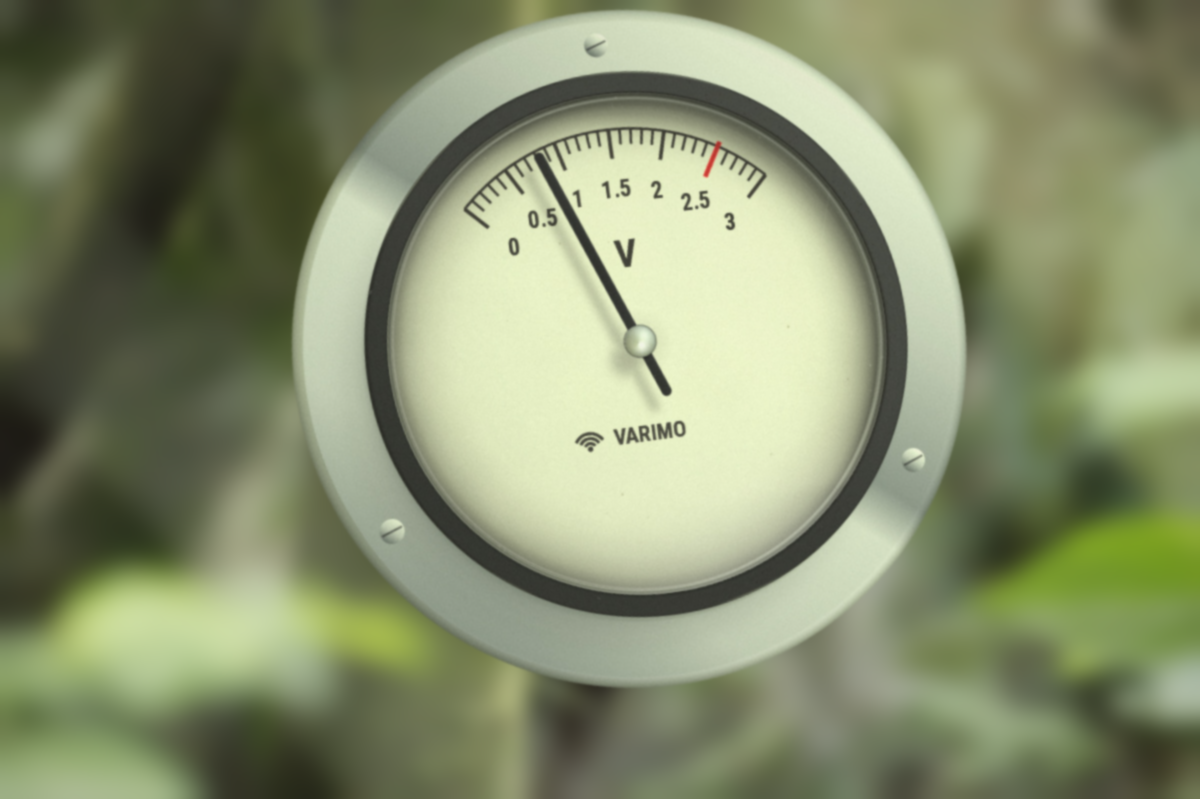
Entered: value=0.8 unit=V
